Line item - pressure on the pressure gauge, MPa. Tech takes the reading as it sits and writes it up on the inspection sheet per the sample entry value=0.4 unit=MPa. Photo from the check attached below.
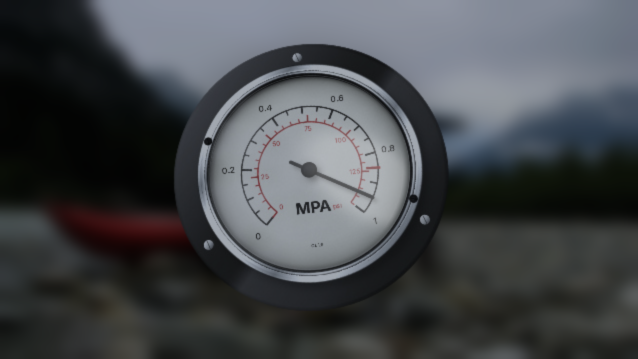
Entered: value=0.95 unit=MPa
